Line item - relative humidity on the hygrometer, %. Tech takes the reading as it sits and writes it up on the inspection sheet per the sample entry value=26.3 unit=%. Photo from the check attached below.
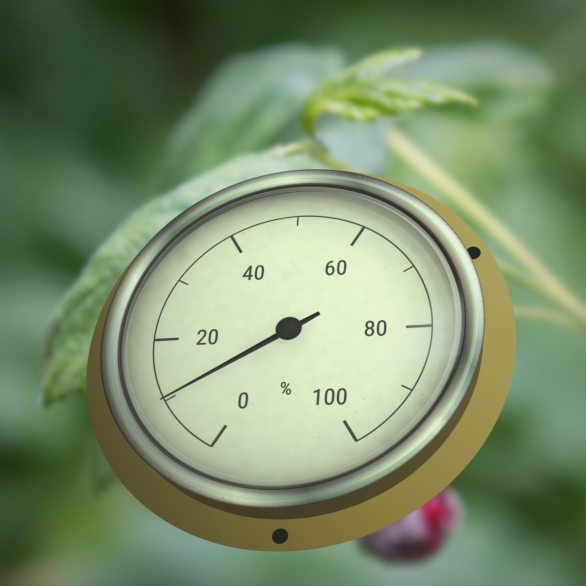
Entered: value=10 unit=%
